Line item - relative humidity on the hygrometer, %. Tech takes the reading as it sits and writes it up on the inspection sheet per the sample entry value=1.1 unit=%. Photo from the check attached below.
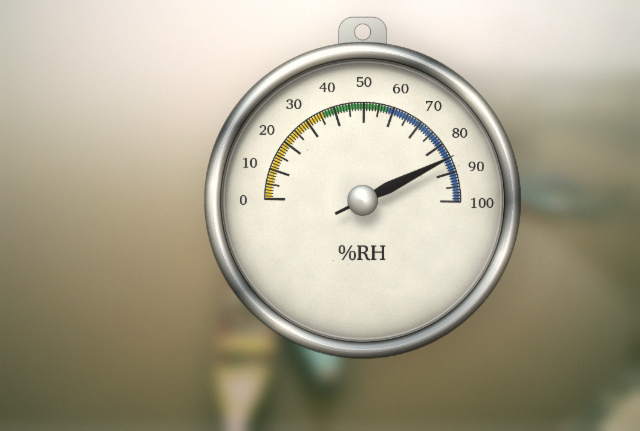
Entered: value=85 unit=%
